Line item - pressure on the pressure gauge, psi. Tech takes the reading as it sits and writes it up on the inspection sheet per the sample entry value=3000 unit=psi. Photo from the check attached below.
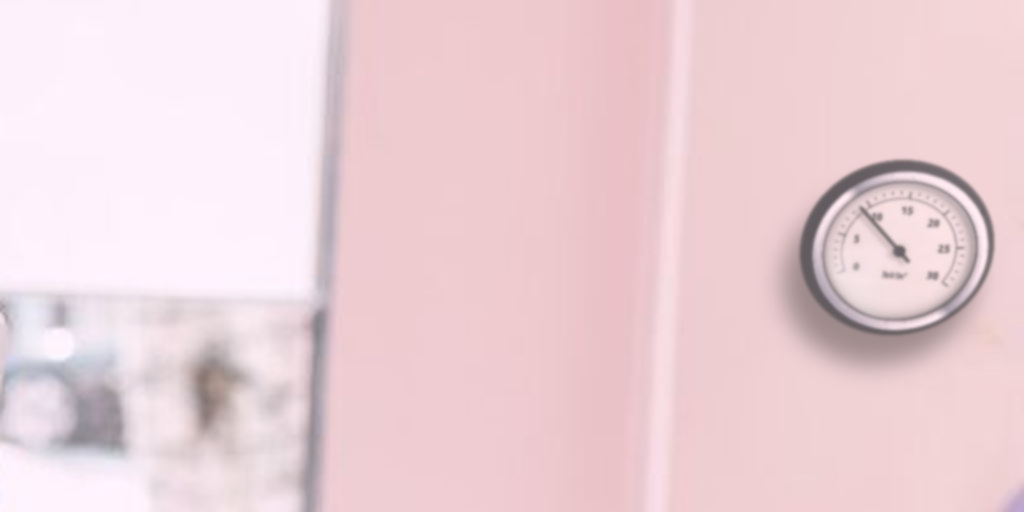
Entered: value=9 unit=psi
